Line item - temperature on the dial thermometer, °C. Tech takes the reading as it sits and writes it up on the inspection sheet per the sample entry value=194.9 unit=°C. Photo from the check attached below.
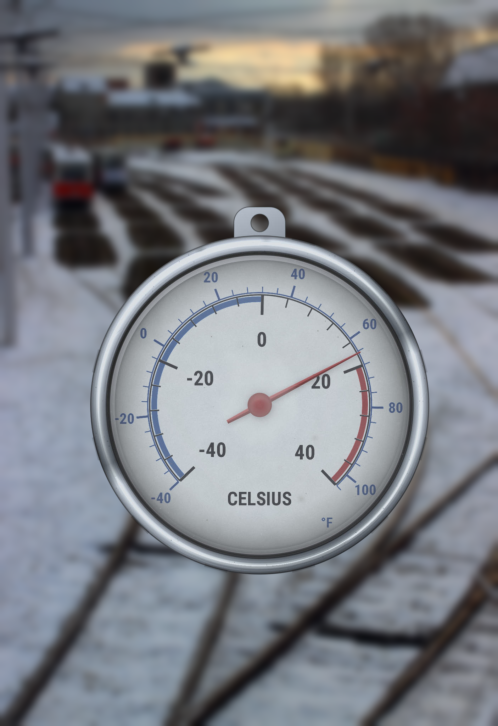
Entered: value=18 unit=°C
